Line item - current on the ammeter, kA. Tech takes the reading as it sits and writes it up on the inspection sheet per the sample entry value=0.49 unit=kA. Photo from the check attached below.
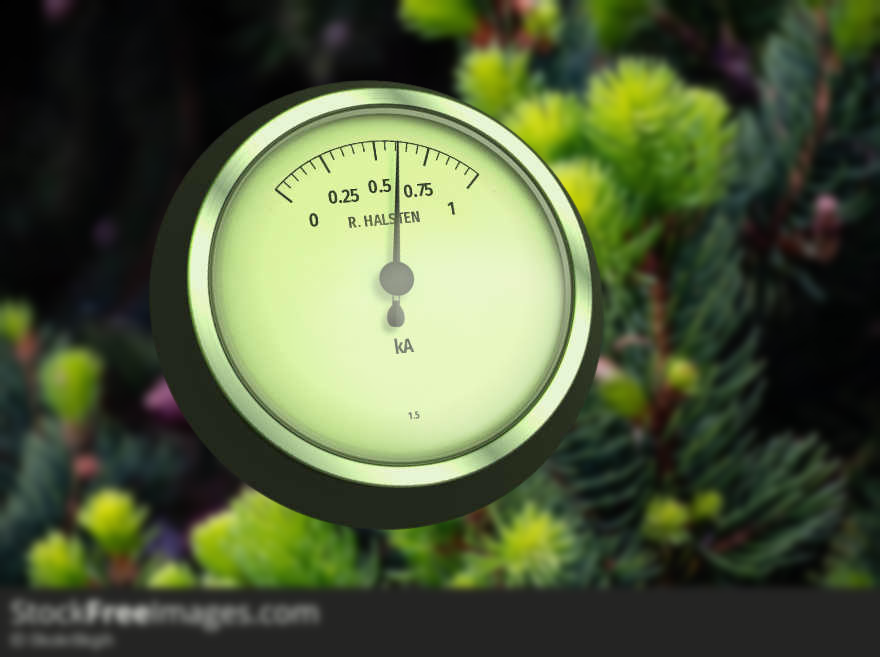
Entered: value=0.6 unit=kA
